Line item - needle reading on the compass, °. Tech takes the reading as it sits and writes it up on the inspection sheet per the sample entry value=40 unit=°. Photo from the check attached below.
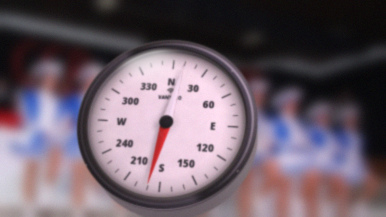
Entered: value=190 unit=°
